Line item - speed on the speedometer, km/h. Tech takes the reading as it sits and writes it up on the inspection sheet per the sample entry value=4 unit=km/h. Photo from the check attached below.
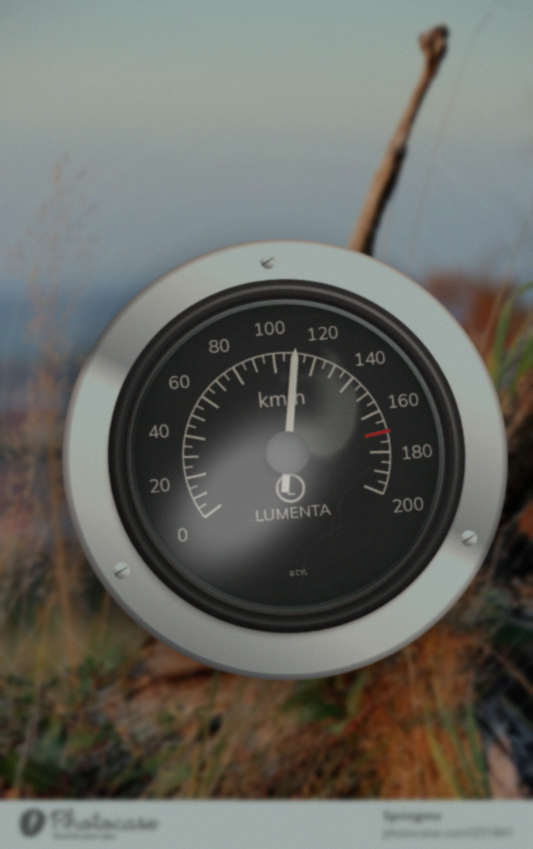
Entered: value=110 unit=km/h
